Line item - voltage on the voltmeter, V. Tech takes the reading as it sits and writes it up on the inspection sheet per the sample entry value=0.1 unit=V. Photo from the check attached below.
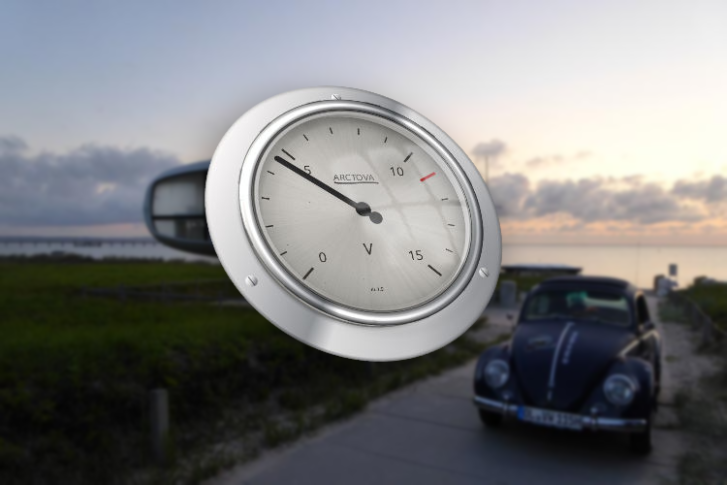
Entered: value=4.5 unit=V
